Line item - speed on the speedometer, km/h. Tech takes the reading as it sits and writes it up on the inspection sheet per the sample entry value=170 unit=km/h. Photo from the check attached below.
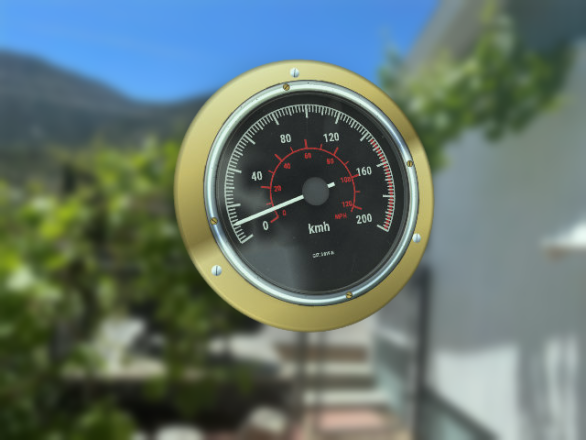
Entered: value=10 unit=km/h
